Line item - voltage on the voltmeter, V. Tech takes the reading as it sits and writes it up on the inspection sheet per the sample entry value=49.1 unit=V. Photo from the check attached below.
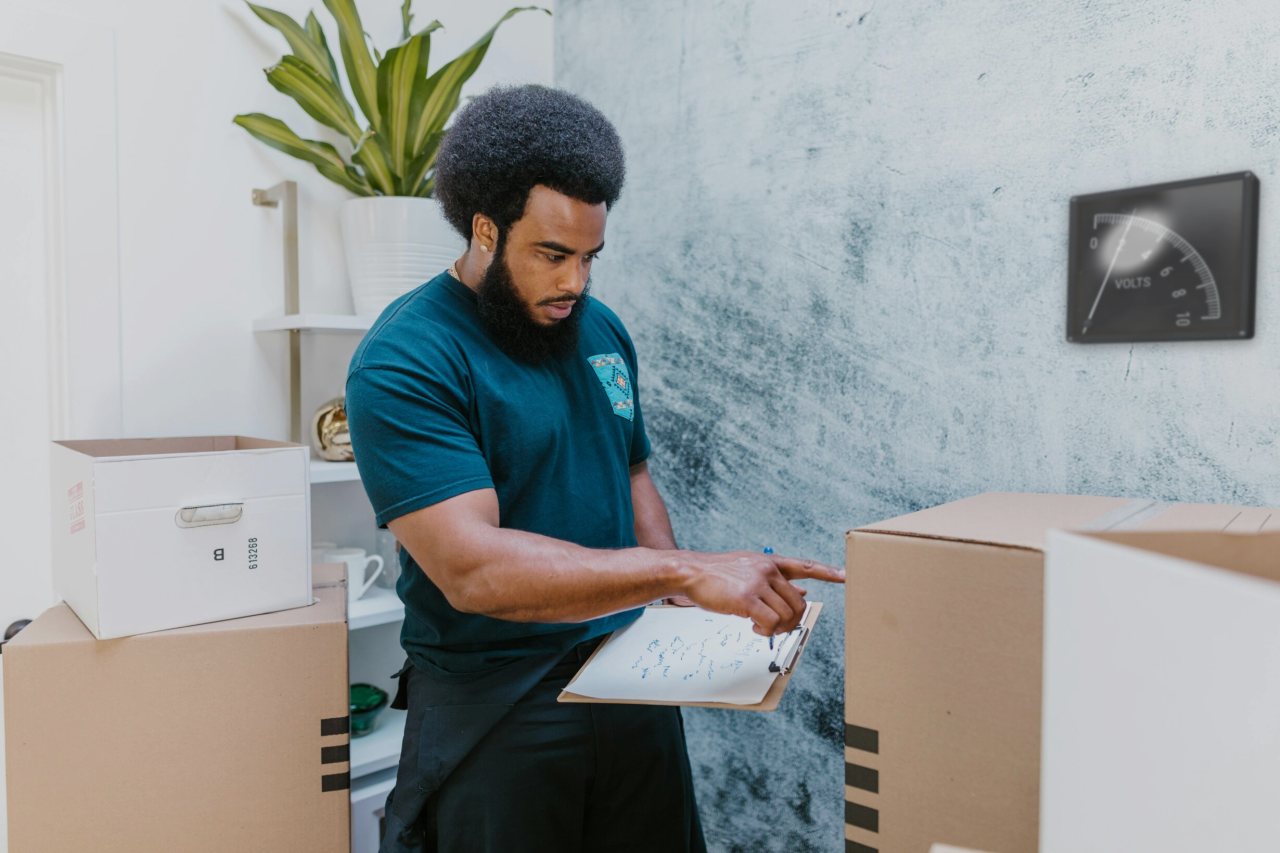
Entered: value=2 unit=V
